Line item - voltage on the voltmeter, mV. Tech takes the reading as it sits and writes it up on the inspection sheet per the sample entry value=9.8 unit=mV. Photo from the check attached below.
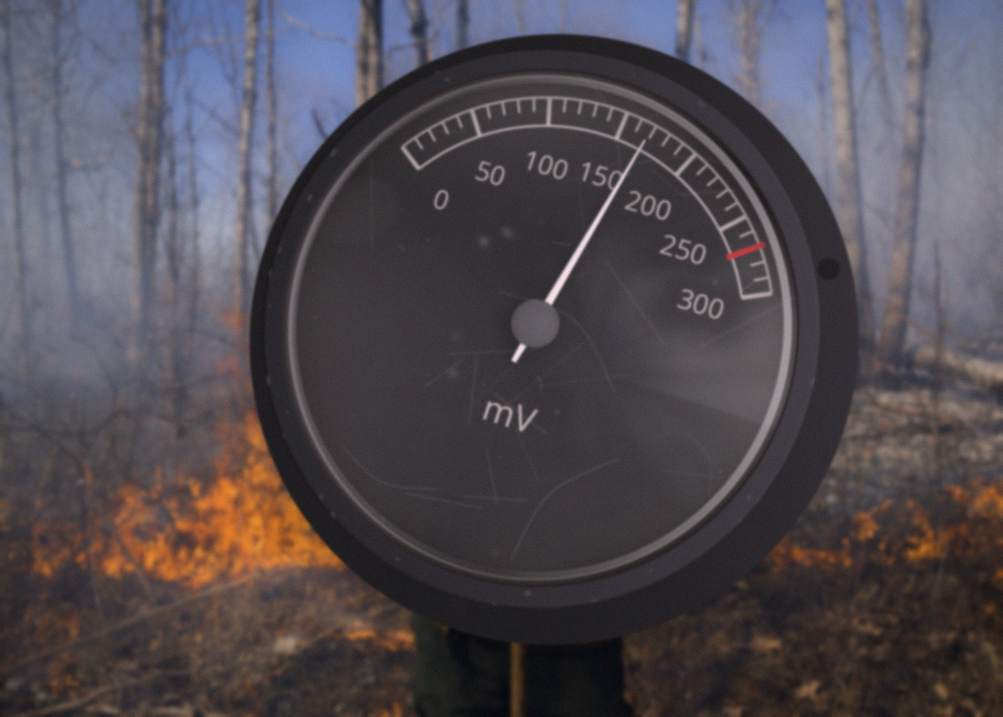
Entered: value=170 unit=mV
